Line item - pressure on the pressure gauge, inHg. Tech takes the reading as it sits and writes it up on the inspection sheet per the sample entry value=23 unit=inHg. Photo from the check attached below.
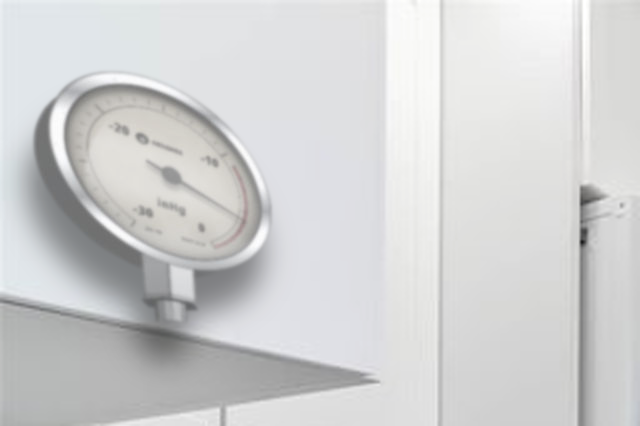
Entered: value=-4 unit=inHg
